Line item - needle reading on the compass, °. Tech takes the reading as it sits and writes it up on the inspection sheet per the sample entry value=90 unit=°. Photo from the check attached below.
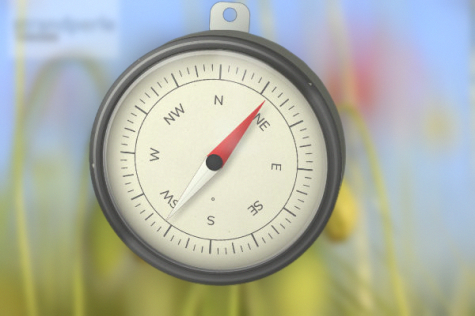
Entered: value=35 unit=°
